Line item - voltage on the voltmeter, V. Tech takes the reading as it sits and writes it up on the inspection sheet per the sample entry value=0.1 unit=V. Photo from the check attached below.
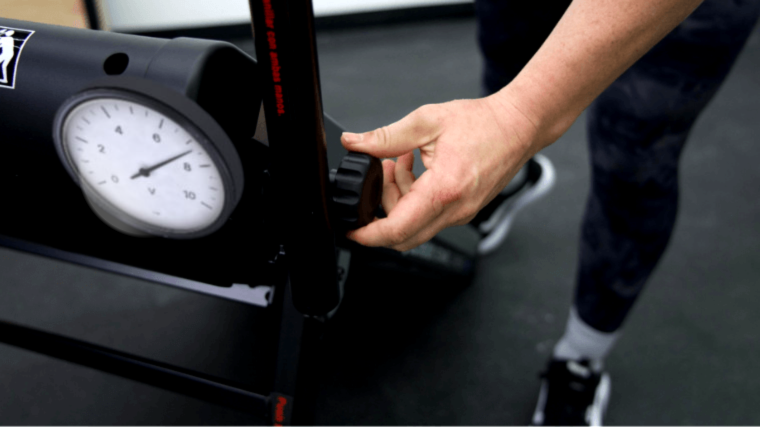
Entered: value=7.25 unit=V
